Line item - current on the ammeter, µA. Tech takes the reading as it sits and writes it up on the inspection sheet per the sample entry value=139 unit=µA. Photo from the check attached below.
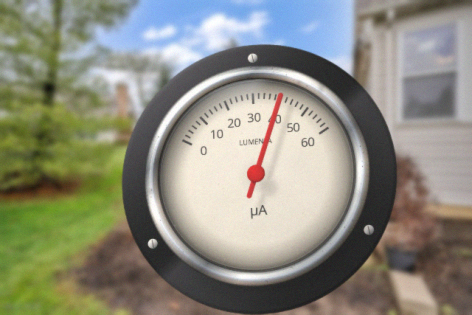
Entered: value=40 unit=µA
